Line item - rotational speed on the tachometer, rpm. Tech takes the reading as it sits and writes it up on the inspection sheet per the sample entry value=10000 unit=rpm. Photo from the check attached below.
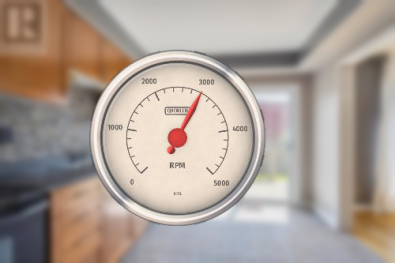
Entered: value=3000 unit=rpm
